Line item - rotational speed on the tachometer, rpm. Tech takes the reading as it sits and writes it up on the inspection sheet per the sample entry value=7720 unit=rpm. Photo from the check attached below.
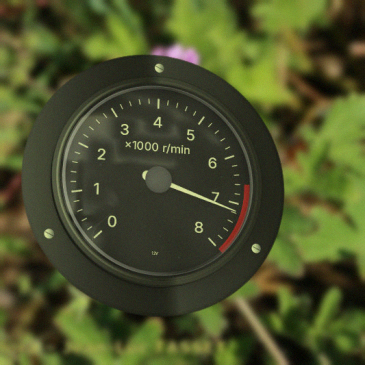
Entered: value=7200 unit=rpm
